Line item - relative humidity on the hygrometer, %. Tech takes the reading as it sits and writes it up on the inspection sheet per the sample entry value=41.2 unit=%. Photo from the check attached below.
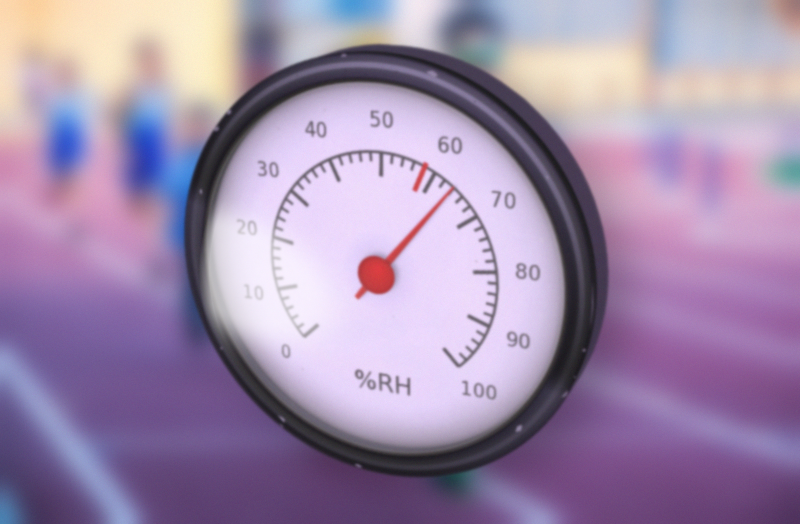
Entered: value=64 unit=%
